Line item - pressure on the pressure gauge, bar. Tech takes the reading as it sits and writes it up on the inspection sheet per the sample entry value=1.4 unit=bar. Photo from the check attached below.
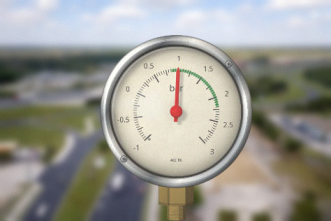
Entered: value=1 unit=bar
